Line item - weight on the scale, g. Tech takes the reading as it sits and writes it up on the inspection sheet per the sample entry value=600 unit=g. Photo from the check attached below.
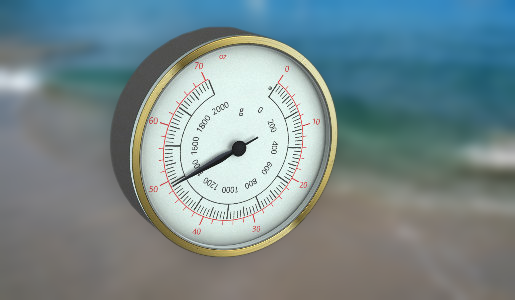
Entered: value=1400 unit=g
